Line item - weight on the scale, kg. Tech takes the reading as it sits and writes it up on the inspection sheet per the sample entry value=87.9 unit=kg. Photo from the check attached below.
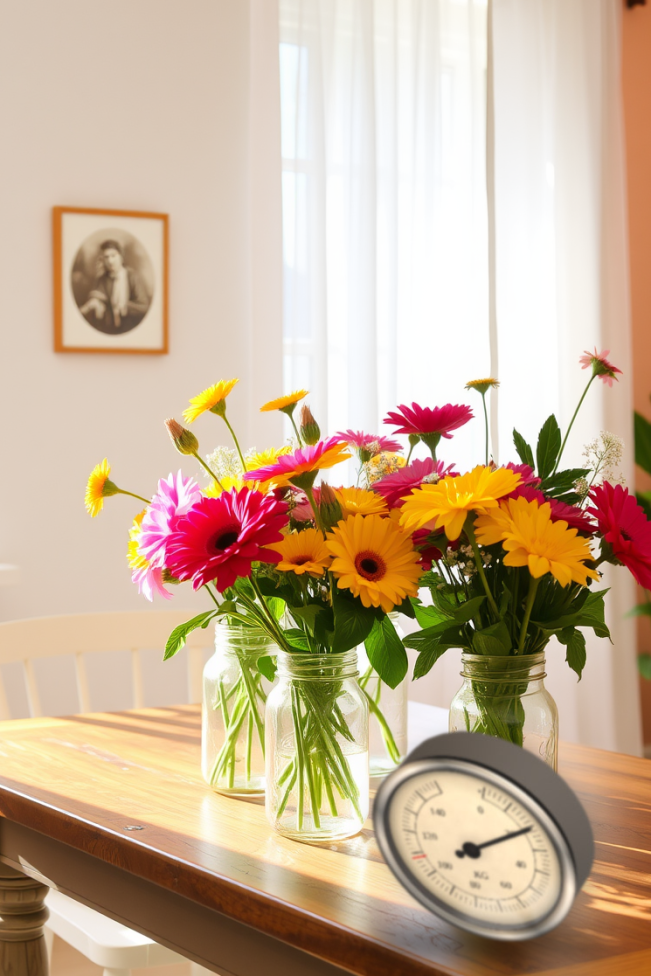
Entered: value=20 unit=kg
